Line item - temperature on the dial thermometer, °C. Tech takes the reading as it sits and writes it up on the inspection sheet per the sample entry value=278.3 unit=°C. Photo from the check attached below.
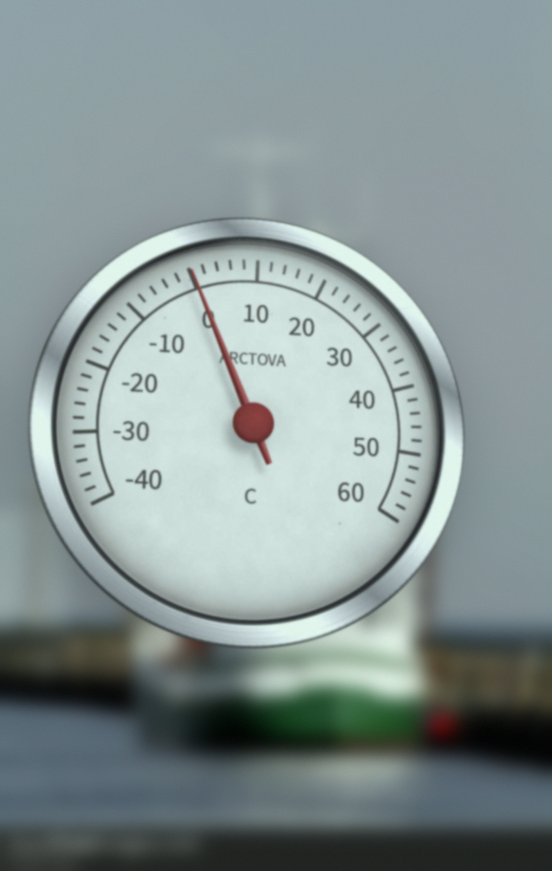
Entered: value=0 unit=°C
